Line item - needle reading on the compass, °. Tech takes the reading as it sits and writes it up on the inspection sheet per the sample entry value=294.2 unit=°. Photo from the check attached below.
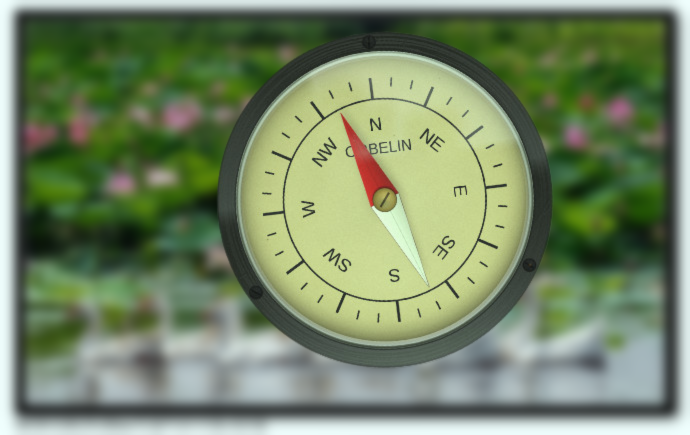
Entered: value=340 unit=°
